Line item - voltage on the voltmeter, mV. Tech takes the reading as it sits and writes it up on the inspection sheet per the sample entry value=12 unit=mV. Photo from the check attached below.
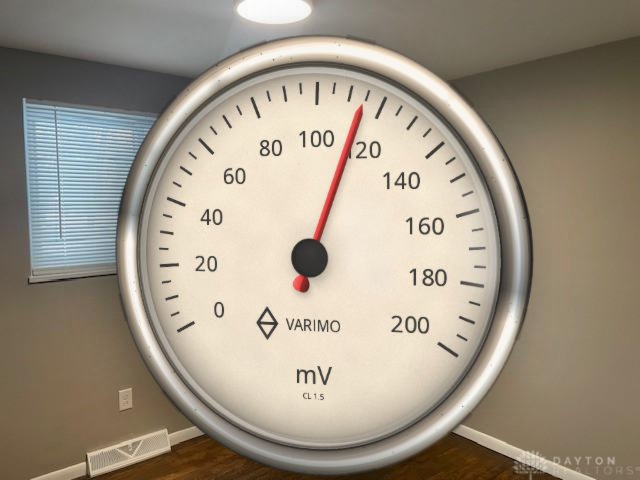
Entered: value=115 unit=mV
